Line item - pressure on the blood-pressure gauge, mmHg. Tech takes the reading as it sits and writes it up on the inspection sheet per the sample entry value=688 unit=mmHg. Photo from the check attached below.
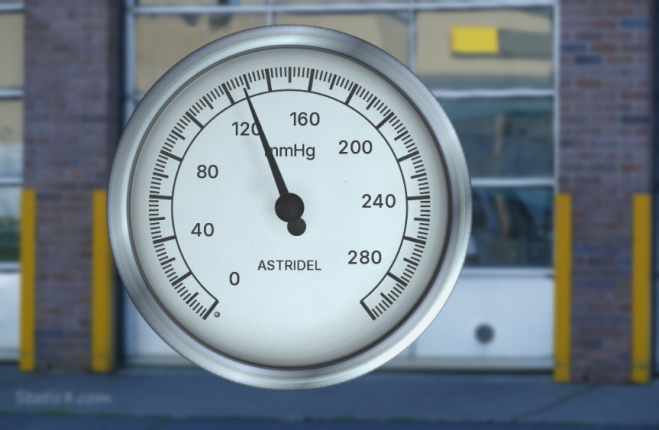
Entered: value=128 unit=mmHg
